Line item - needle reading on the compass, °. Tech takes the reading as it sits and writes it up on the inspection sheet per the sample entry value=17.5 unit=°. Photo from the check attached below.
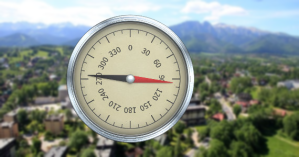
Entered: value=95 unit=°
